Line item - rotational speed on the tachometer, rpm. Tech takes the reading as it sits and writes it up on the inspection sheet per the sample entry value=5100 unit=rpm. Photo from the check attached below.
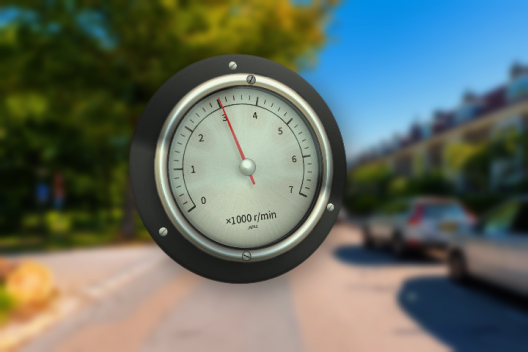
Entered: value=3000 unit=rpm
